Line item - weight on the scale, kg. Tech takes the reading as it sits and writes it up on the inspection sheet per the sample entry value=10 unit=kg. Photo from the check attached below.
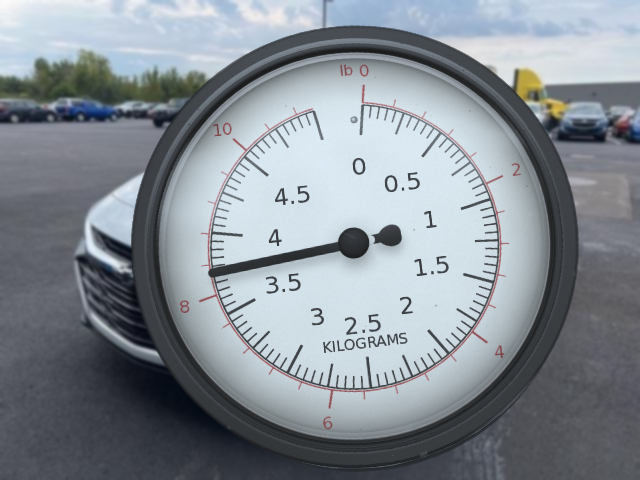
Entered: value=3.75 unit=kg
